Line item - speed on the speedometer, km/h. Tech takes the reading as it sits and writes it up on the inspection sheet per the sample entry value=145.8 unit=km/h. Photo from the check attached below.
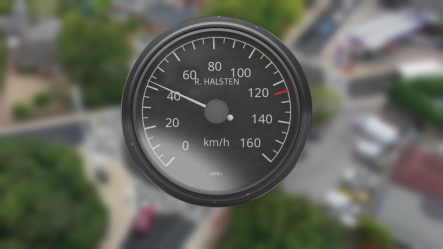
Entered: value=42.5 unit=km/h
